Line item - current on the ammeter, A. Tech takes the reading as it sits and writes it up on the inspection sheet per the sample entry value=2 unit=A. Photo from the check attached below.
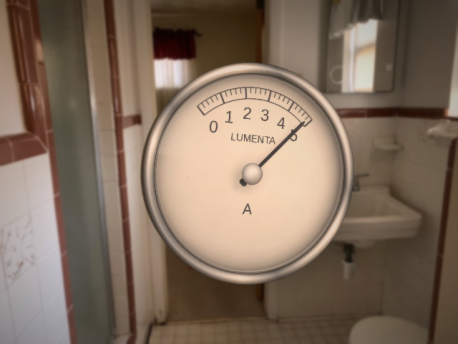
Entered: value=4.8 unit=A
